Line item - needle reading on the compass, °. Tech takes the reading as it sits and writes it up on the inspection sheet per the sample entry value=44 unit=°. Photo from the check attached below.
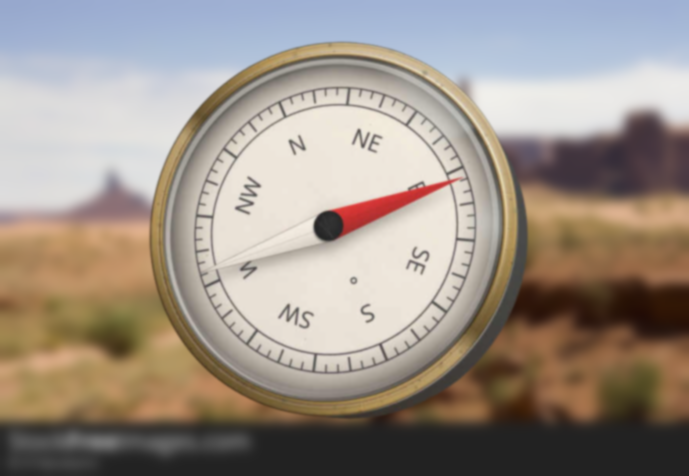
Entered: value=95 unit=°
